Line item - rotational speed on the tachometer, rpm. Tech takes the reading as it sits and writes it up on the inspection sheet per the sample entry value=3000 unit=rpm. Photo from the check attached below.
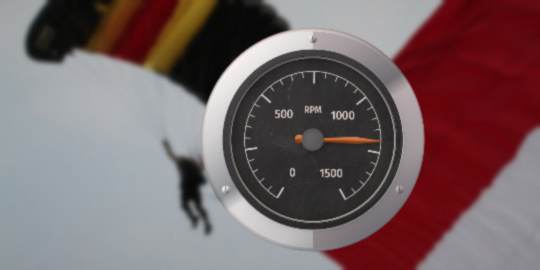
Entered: value=1200 unit=rpm
